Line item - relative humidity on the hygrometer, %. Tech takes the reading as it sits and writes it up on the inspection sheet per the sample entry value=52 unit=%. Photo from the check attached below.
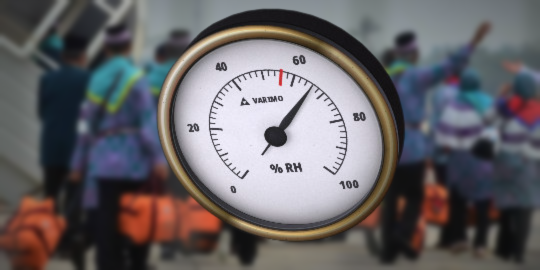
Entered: value=66 unit=%
